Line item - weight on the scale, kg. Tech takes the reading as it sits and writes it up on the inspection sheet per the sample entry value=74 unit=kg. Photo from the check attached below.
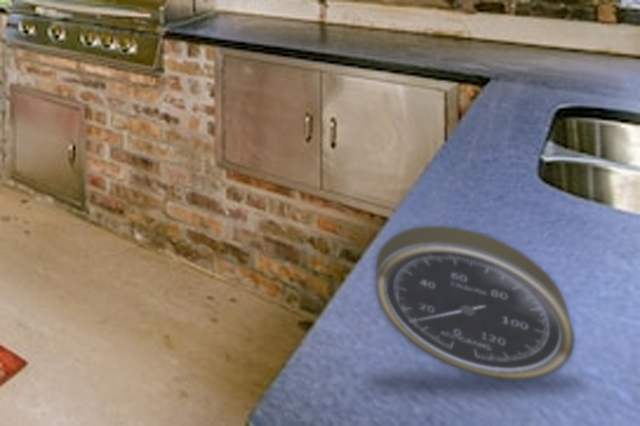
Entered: value=15 unit=kg
